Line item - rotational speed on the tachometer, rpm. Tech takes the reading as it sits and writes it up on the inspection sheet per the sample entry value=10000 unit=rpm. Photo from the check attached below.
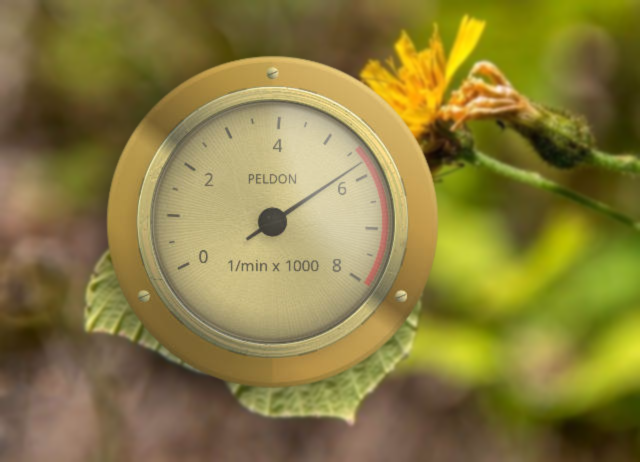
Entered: value=5750 unit=rpm
